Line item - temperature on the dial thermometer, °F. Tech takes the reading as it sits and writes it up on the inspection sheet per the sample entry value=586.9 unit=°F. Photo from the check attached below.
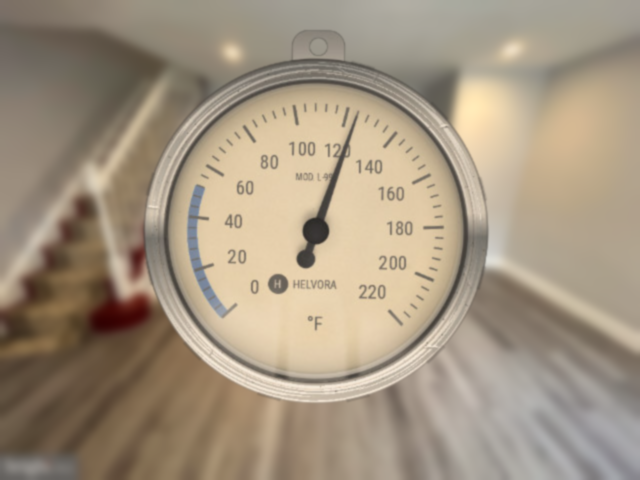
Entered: value=124 unit=°F
